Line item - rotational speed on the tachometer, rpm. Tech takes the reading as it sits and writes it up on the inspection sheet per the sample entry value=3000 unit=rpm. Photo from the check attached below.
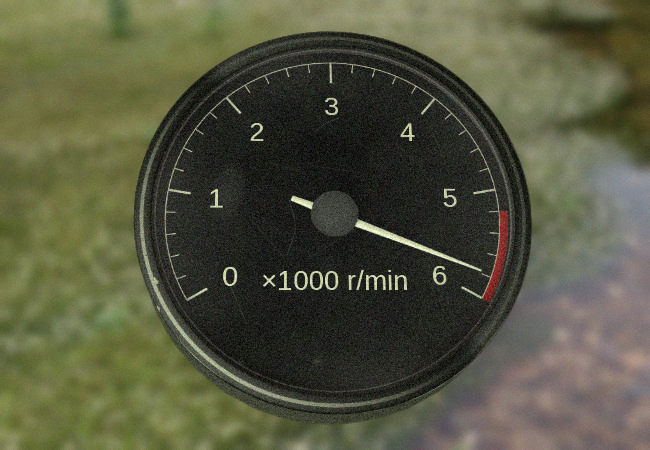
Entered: value=5800 unit=rpm
